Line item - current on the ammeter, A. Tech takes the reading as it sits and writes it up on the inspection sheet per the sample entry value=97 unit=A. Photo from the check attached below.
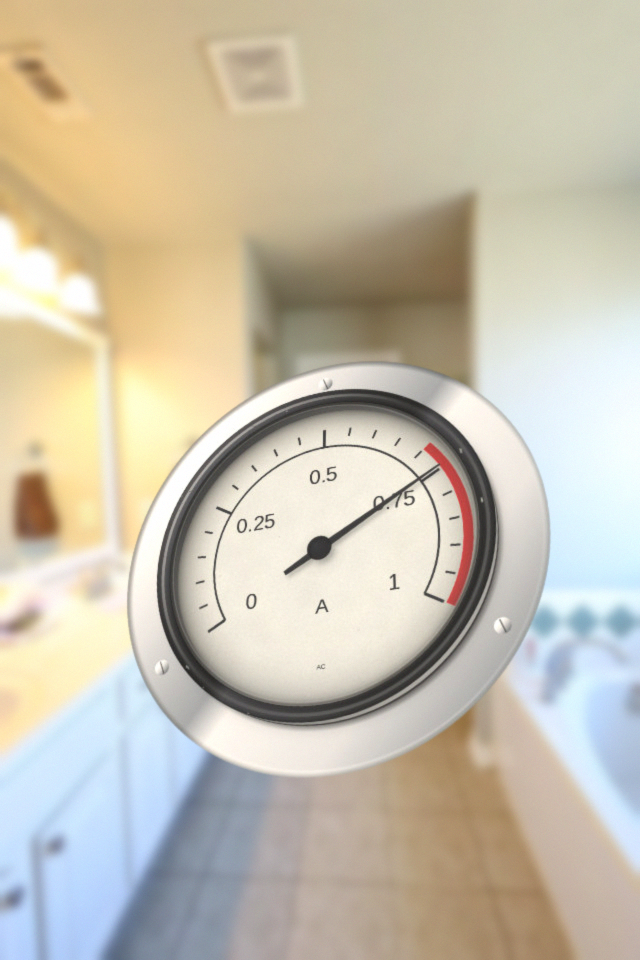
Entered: value=0.75 unit=A
